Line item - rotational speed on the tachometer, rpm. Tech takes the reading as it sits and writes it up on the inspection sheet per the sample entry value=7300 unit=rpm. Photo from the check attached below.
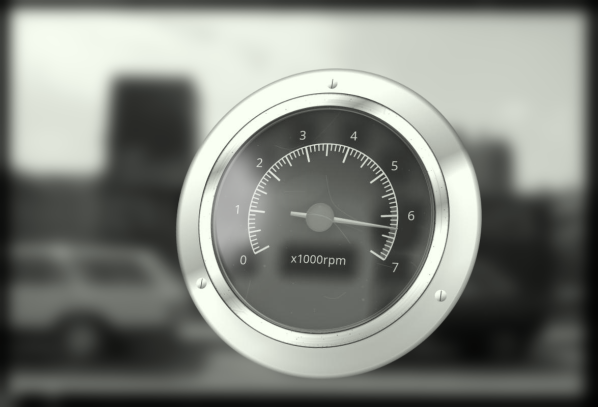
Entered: value=6300 unit=rpm
